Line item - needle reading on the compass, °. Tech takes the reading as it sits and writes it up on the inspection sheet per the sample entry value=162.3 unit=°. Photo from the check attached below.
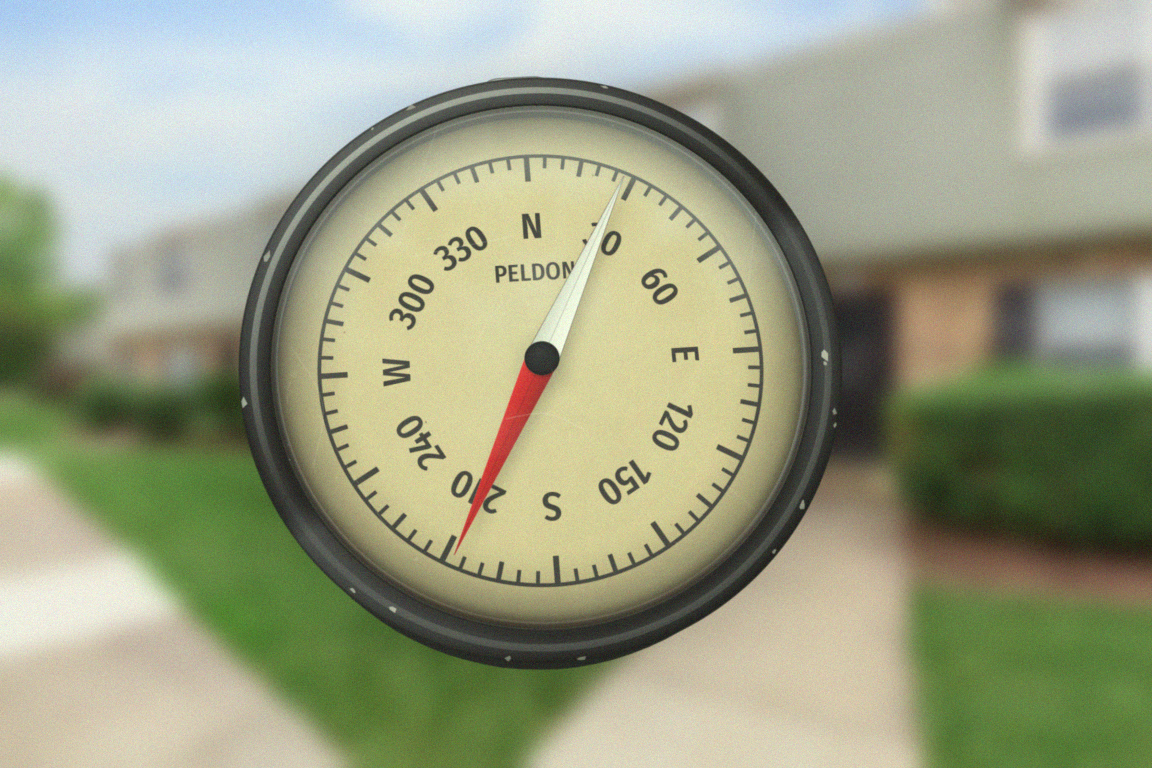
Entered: value=207.5 unit=°
